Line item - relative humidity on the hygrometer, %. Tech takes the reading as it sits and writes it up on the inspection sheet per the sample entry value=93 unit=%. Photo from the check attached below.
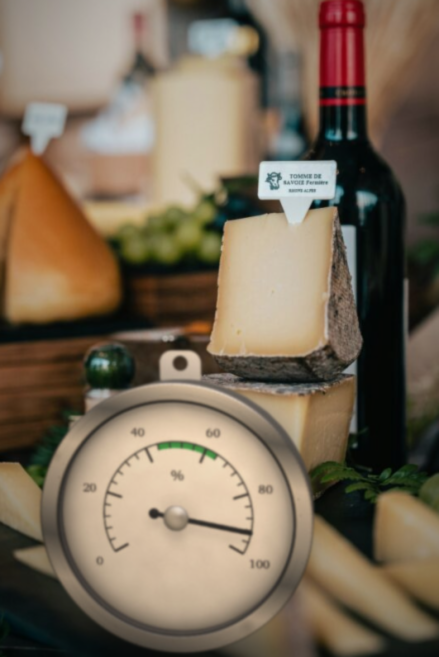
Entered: value=92 unit=%
